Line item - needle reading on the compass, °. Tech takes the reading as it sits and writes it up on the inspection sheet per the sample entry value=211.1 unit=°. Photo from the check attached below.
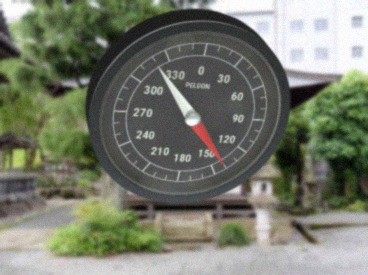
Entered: value=140 unit=°
